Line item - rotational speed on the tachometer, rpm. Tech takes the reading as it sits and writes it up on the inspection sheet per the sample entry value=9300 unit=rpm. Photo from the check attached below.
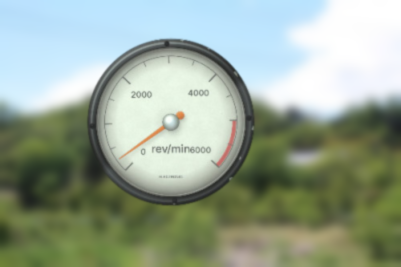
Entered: value=250 unit=rpm
